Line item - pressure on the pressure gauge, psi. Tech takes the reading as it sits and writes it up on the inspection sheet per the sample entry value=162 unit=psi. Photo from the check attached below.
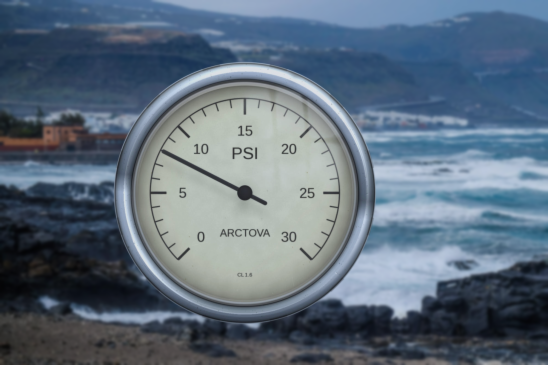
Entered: value=8 unit=psi
